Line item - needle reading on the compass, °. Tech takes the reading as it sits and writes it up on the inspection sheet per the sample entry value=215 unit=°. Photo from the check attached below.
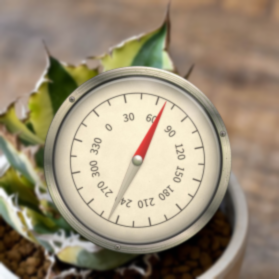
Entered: value=67.5 unit=°
